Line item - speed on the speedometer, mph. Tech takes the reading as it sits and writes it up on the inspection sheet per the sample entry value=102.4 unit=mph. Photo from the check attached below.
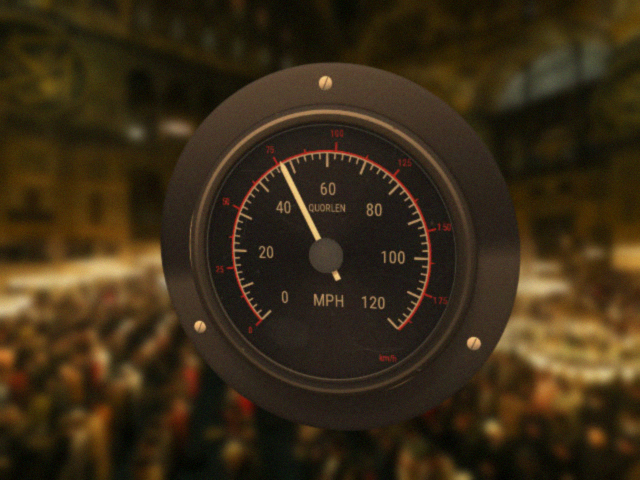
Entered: value=48 unit=mph
